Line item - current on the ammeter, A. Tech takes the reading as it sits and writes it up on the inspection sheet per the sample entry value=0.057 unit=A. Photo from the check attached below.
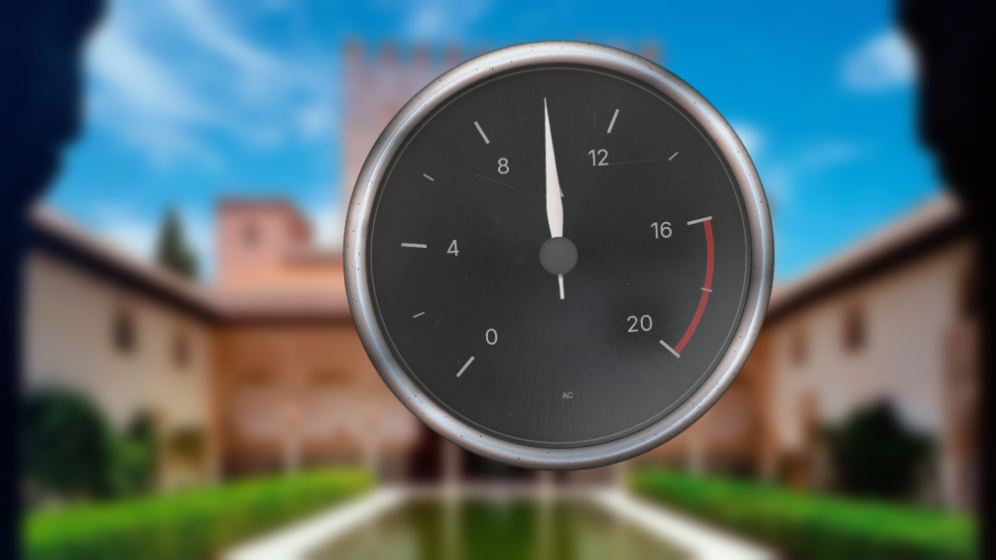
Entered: value=10 unit=A
